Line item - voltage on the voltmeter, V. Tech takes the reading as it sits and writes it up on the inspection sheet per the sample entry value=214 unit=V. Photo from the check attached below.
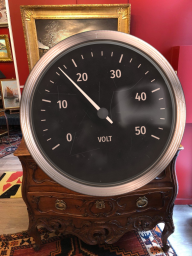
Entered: value=17 unit=V
